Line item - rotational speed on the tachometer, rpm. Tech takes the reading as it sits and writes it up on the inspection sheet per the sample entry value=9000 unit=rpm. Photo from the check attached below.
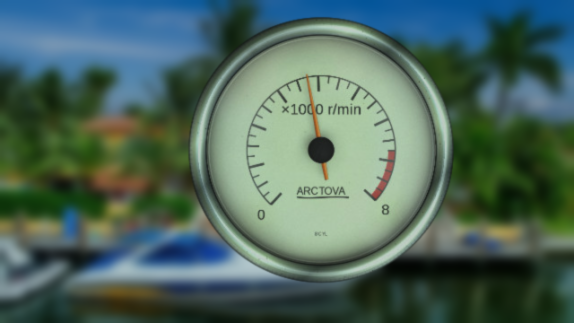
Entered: value=3750 unit=rpm
